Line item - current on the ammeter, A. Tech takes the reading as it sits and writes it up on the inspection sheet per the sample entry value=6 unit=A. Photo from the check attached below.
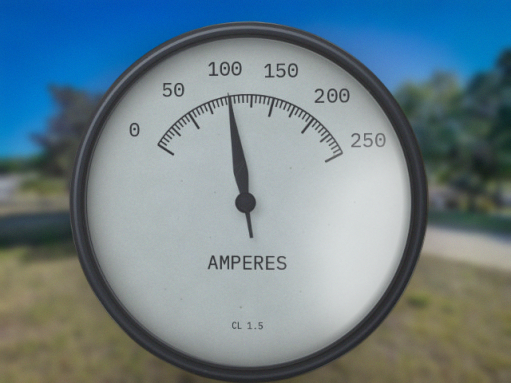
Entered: value=100 unit=A
